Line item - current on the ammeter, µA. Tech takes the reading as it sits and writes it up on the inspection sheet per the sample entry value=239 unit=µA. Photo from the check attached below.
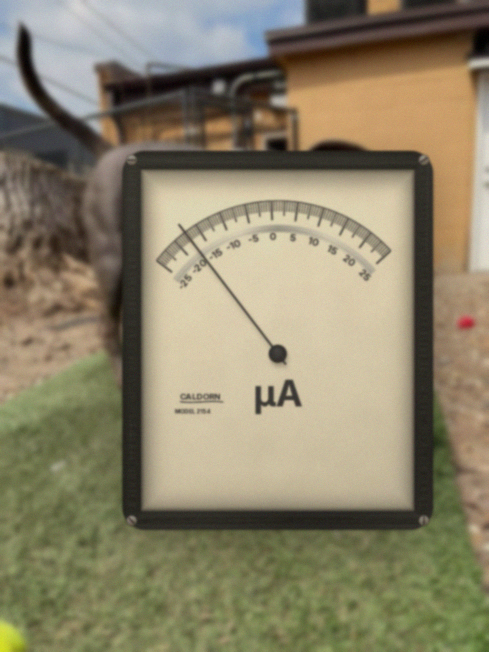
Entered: value=-17.5 unit=µA
